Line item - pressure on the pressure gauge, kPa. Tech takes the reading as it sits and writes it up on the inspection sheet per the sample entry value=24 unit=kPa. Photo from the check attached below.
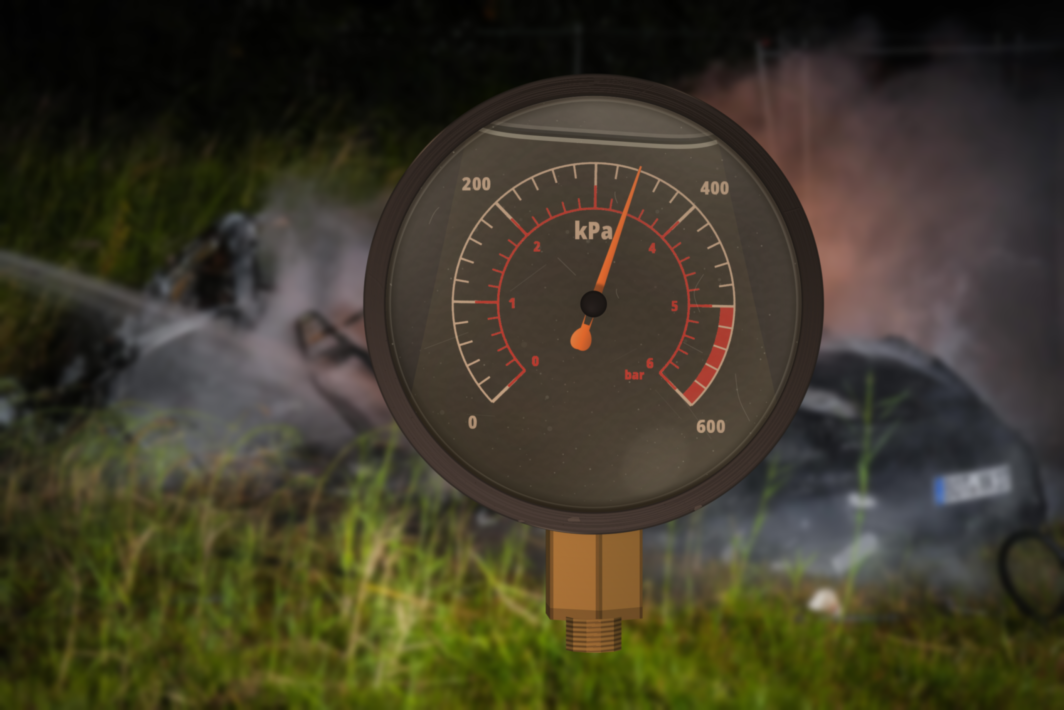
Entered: value=340 unit=kPa
